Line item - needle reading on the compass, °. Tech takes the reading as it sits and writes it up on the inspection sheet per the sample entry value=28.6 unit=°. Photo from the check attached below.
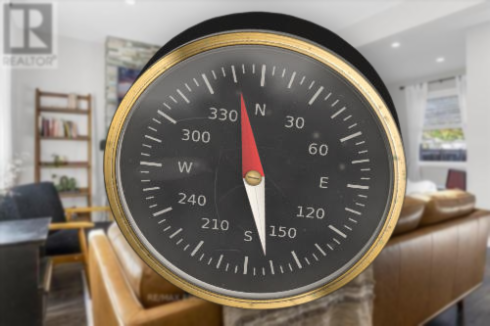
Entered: value=347.5 unit=°
